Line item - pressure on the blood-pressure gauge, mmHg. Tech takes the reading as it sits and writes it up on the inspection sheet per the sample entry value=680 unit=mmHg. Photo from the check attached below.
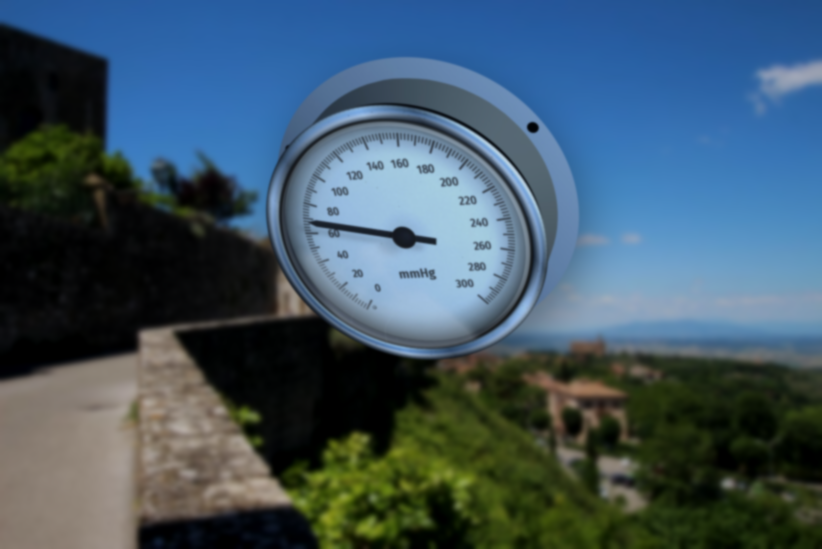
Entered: value=70 unit=mmHg
